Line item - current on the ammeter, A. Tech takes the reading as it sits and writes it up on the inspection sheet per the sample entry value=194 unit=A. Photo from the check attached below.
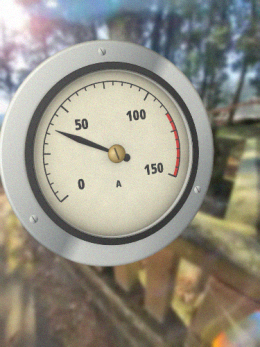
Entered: value=37.5 unit=A
